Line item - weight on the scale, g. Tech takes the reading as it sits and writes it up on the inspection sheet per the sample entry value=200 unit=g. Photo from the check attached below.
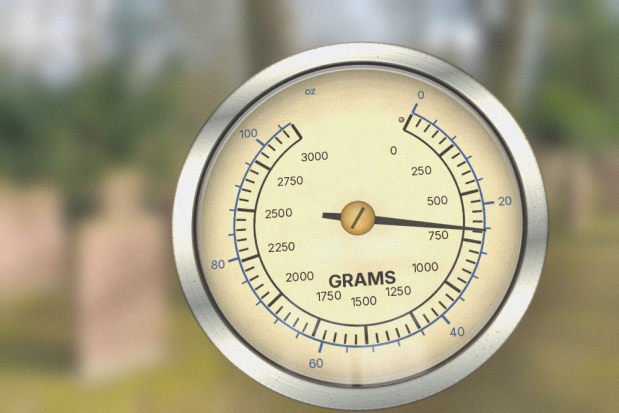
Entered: value=700 unit=g
